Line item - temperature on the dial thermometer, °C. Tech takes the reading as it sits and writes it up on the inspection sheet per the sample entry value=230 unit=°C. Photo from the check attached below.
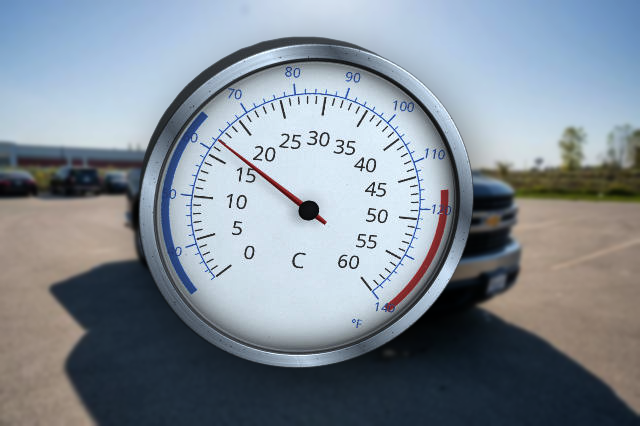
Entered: value=17 unit=°C
